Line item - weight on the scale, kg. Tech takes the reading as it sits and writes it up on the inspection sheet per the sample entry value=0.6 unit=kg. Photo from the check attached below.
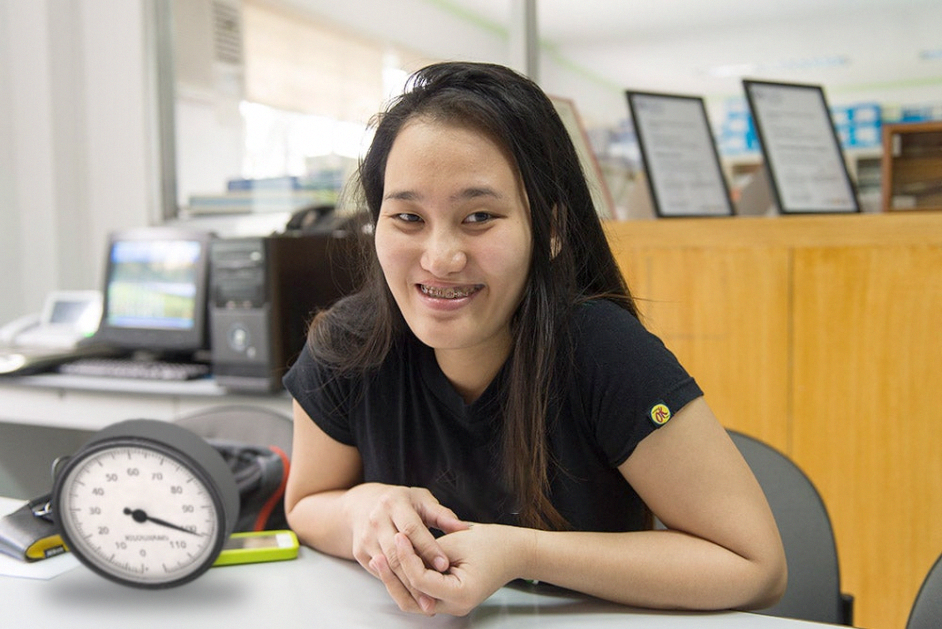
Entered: value=100 unit=kg
